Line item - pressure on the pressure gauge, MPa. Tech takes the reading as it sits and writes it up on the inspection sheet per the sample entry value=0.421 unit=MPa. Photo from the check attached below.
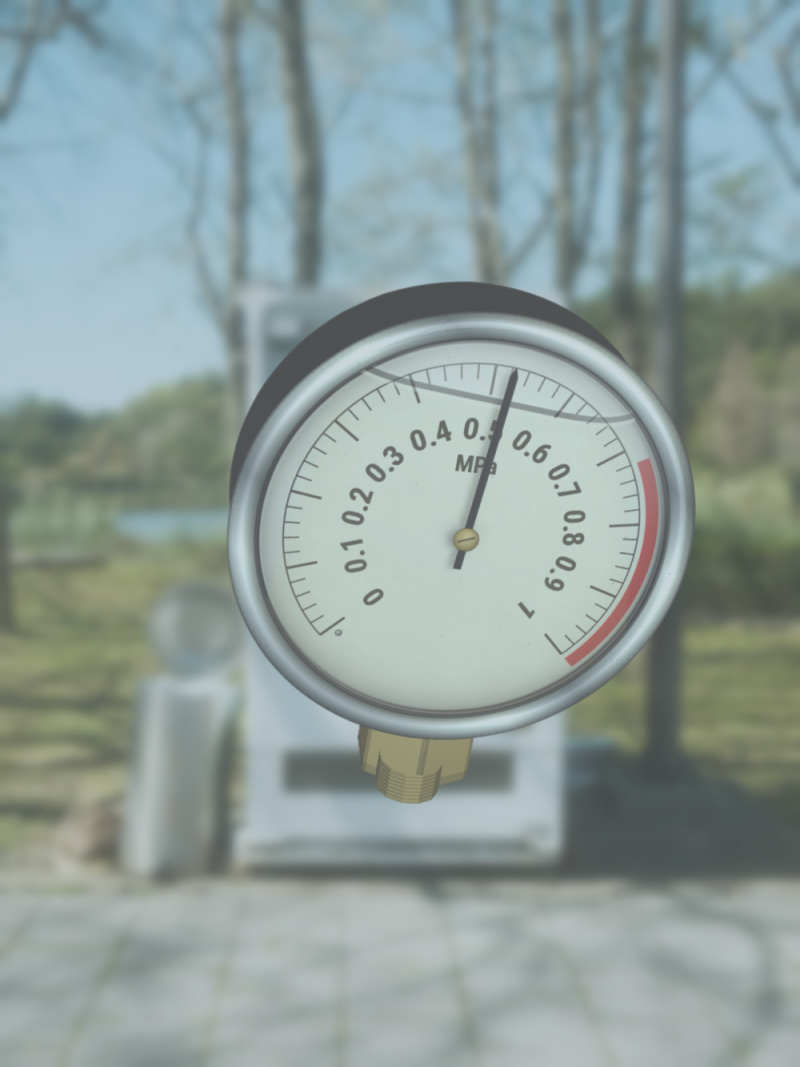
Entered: value=0.52 unit=MPa
